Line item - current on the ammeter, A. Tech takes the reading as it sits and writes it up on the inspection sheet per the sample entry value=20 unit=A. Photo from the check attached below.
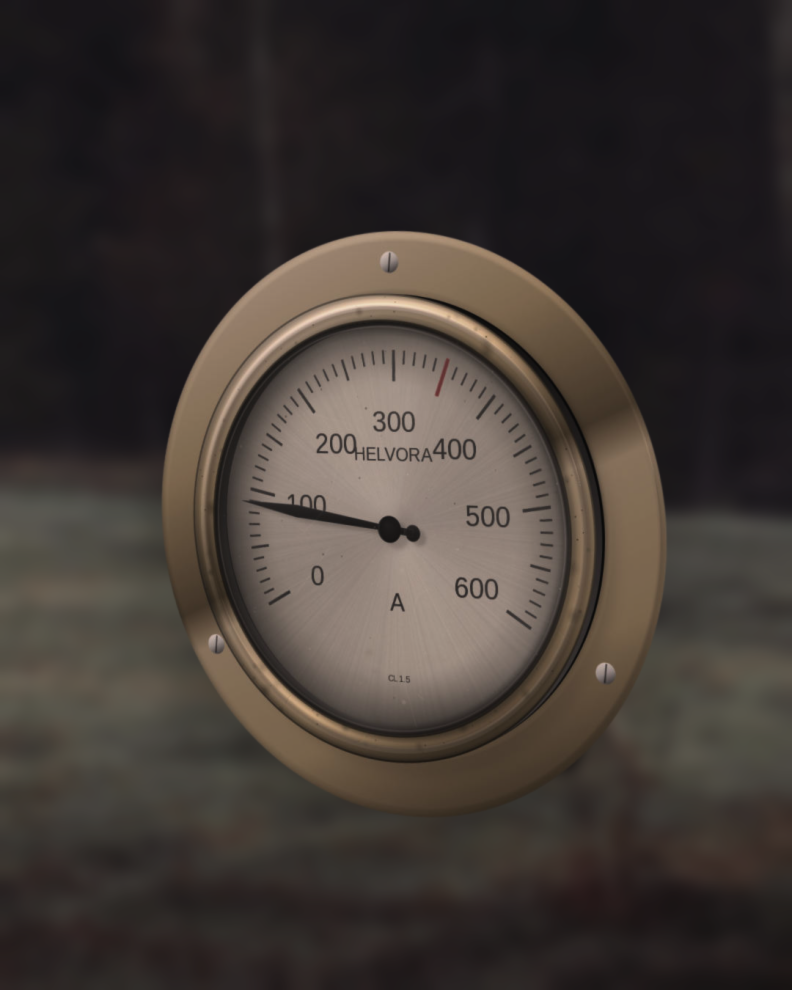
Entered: value=90 unit=A
